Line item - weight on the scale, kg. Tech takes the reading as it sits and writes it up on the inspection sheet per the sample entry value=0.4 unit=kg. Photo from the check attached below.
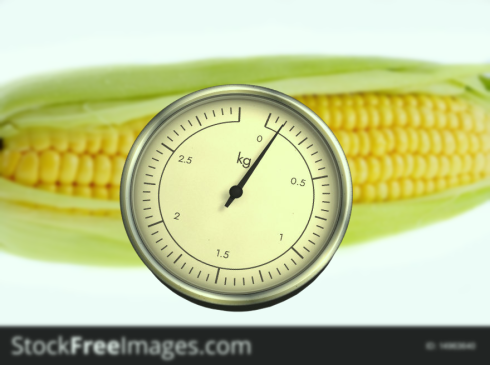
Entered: value=0.1 unit=kg
